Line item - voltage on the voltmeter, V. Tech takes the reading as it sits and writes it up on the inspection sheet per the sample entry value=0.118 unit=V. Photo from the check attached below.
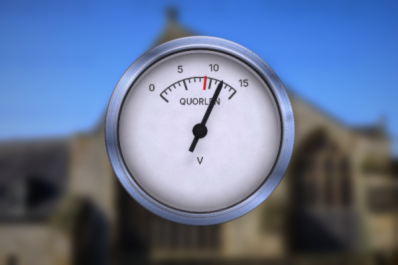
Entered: value=12 unit=V
